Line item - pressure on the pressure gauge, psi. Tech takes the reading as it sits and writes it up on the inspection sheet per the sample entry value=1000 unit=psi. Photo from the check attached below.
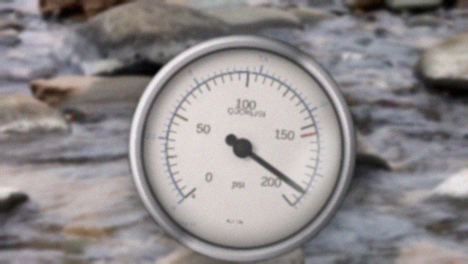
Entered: value=190 unit=psi
